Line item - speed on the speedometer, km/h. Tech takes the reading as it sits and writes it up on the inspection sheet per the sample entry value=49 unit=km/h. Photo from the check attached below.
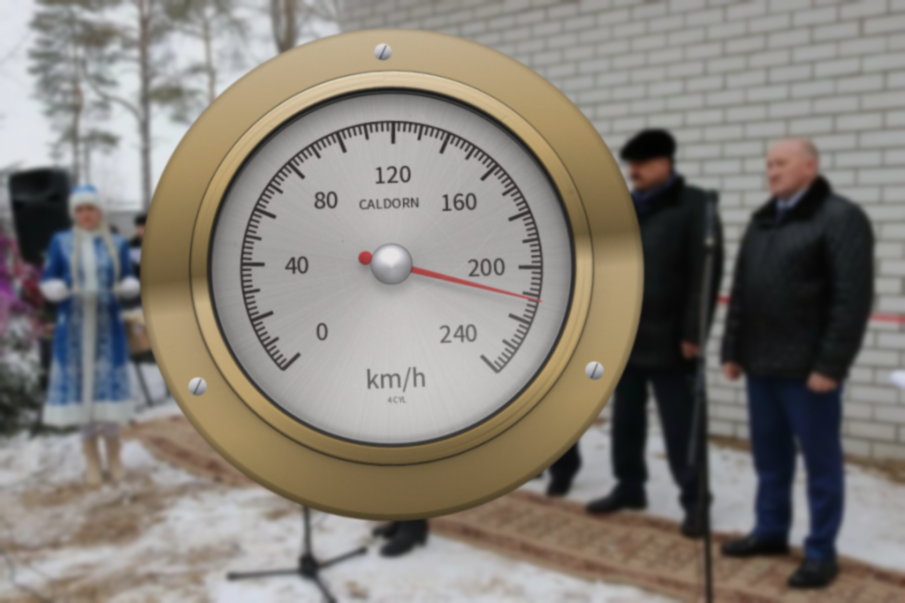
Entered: value=212 unit=km/h
